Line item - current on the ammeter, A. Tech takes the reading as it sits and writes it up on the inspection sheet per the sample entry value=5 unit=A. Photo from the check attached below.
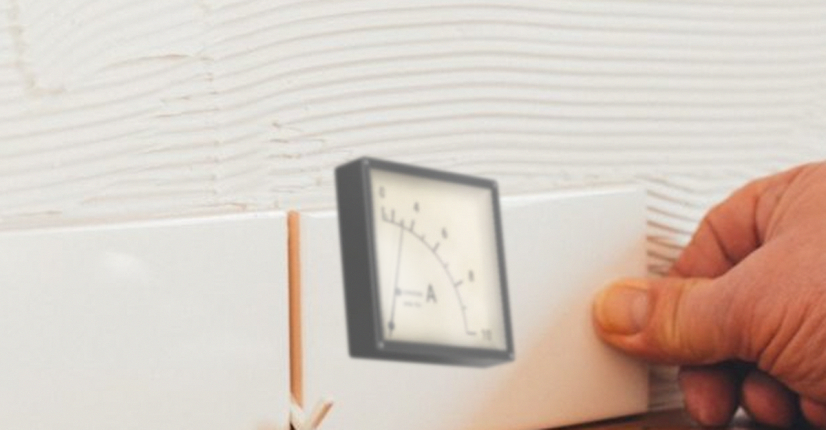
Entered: value=3 unit=A
